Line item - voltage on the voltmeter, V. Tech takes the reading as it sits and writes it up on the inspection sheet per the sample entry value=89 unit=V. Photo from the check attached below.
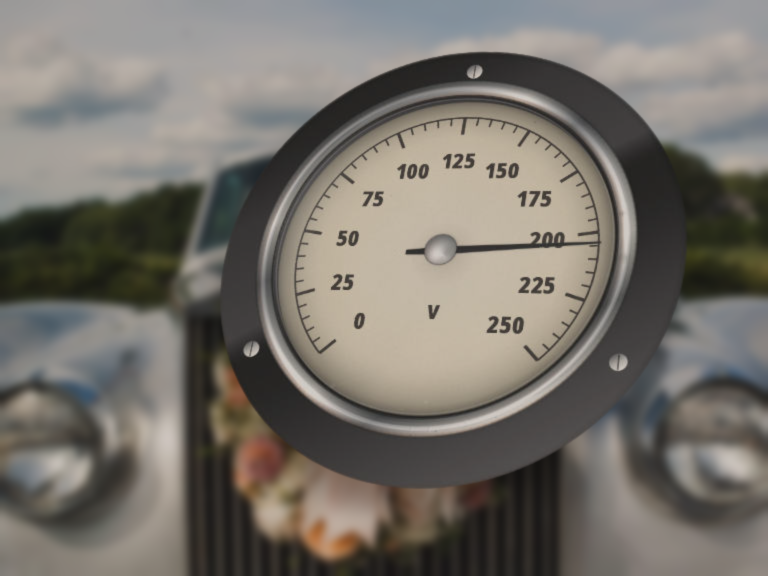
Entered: value=205 unit=V
